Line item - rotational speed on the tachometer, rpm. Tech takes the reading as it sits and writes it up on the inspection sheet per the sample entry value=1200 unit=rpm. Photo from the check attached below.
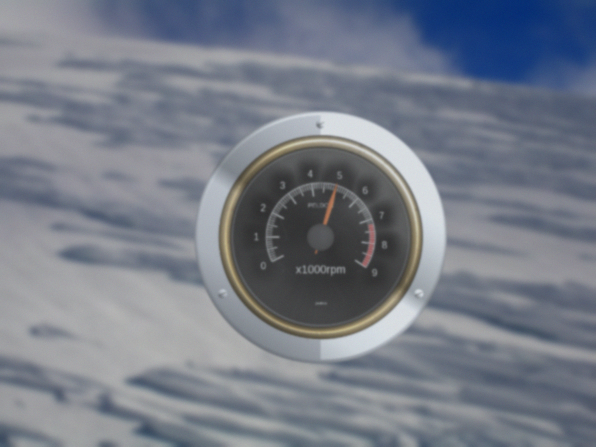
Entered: value=5000 unit=rpm
